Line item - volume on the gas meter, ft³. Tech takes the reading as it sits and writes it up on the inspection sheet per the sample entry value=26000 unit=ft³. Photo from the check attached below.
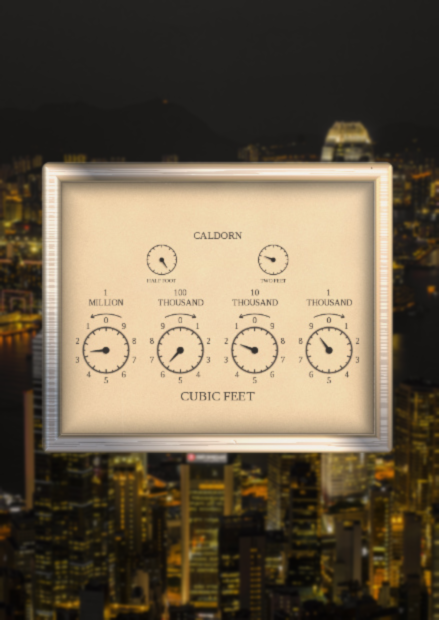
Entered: value=261900 unit=ft³
